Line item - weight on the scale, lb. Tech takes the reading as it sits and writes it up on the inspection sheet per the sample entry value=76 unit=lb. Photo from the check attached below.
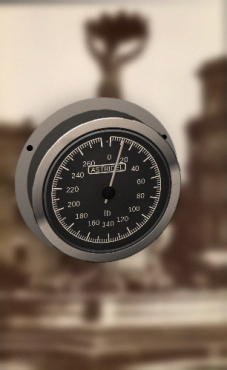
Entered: value=10 unit=lb
